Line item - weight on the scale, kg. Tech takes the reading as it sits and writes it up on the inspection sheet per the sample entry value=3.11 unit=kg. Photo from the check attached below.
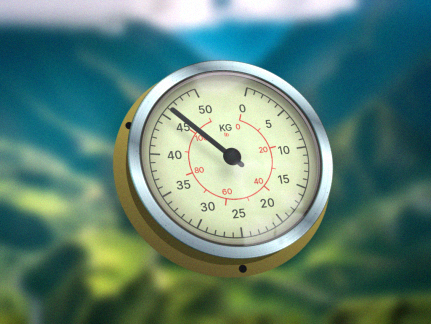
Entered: value=46 unit=kg
